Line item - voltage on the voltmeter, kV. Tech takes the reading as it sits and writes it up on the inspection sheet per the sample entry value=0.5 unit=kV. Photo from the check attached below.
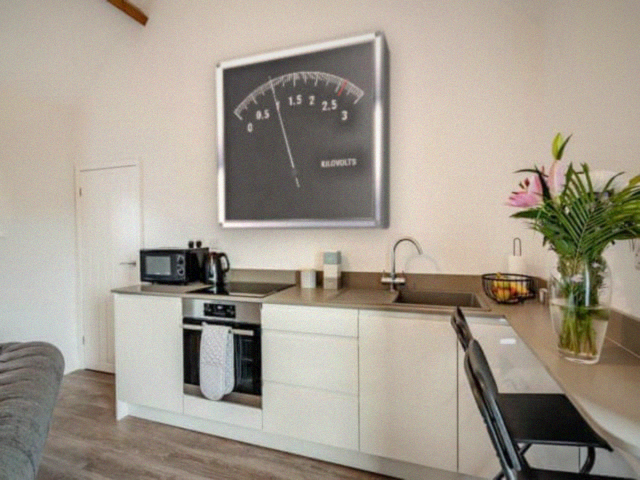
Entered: value=1 unit=kV
